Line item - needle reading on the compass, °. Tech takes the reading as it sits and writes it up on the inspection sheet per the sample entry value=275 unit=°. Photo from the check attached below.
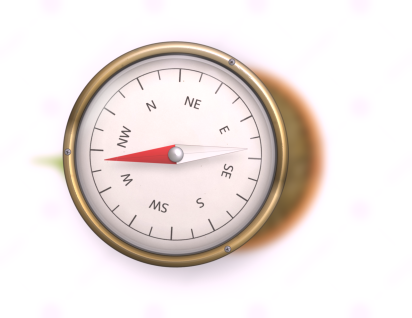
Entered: value=292.5 unit=°
